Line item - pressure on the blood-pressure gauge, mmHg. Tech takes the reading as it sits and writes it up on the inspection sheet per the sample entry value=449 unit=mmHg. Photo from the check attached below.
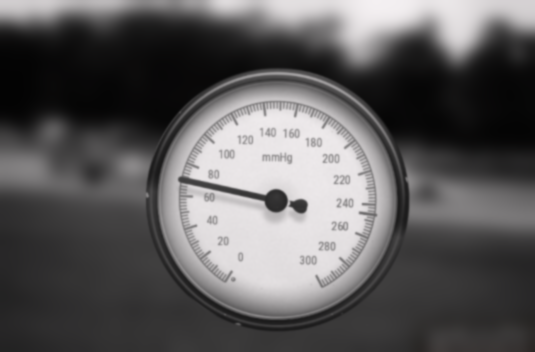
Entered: value=70 unit=mmHg
